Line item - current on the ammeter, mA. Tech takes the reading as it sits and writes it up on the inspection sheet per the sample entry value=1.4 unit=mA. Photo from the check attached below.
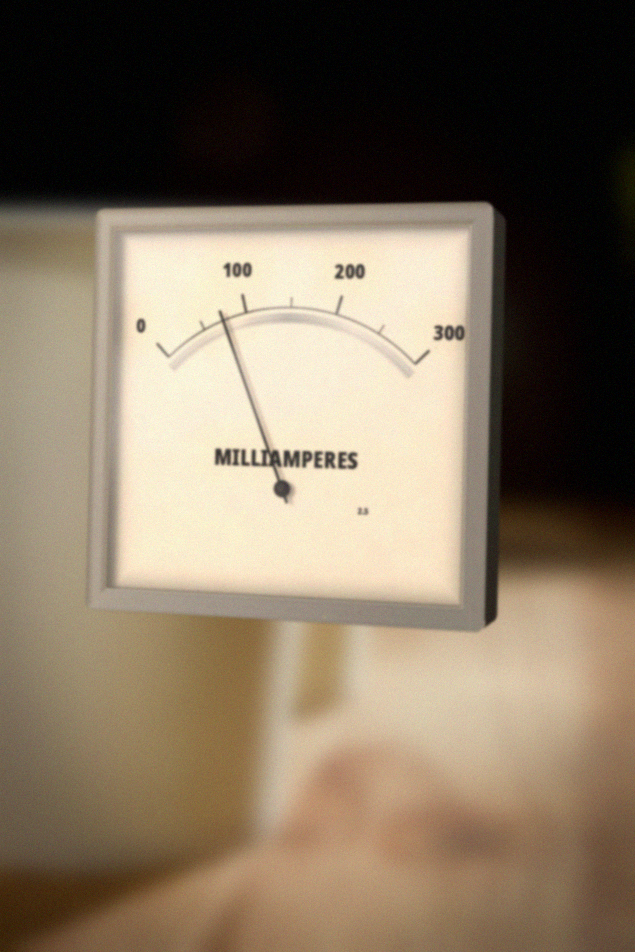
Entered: value=75 unit=mA
